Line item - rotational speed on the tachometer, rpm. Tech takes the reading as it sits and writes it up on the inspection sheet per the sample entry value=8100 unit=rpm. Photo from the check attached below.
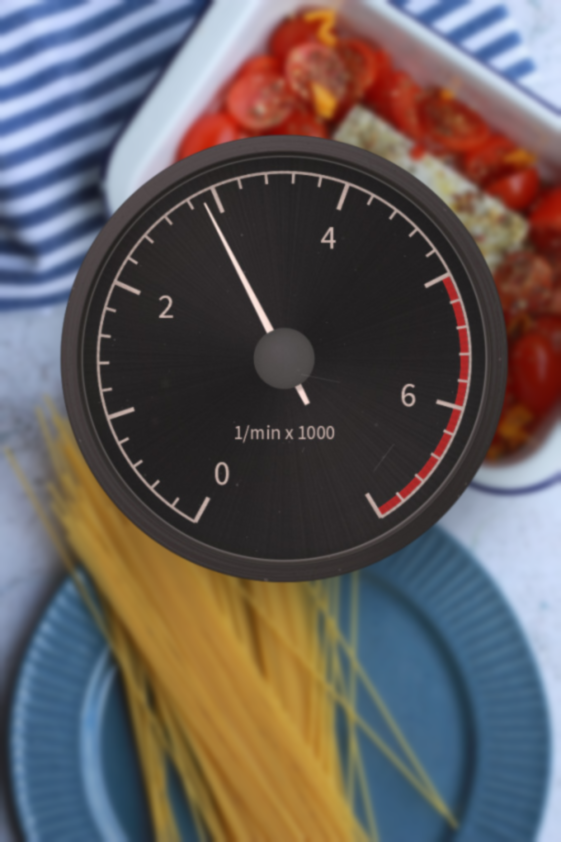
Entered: value=2900 unit=rpm
